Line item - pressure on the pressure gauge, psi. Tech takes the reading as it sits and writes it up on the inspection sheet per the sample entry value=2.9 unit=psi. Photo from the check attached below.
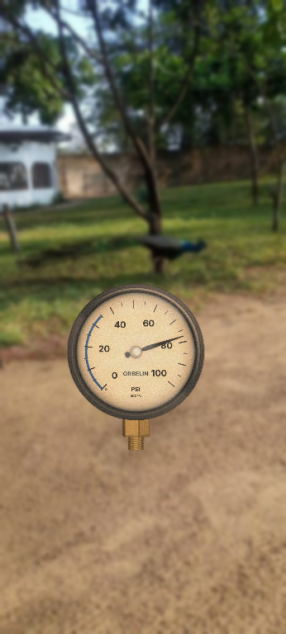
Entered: value=77.5 unit=psi
